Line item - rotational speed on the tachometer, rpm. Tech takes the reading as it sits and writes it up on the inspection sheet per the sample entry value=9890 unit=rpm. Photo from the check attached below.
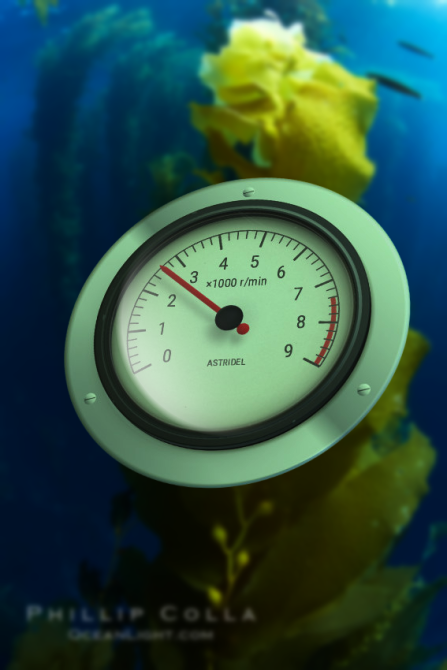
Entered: value=2600 unit=rpm
